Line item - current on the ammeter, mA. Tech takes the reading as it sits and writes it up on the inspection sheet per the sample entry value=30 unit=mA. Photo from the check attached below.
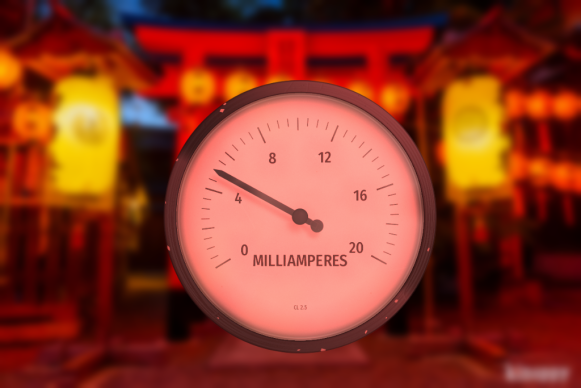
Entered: value=5 unit=mA
